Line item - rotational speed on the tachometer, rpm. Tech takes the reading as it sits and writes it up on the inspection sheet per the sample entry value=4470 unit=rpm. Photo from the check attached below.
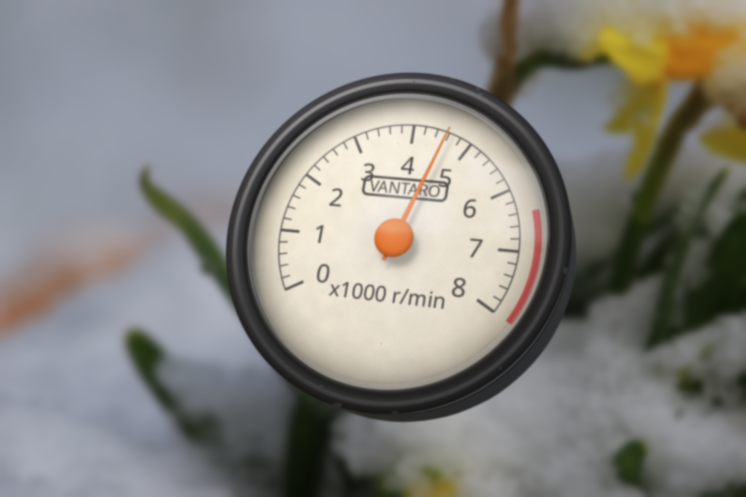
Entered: value=4600 unit=rpm
